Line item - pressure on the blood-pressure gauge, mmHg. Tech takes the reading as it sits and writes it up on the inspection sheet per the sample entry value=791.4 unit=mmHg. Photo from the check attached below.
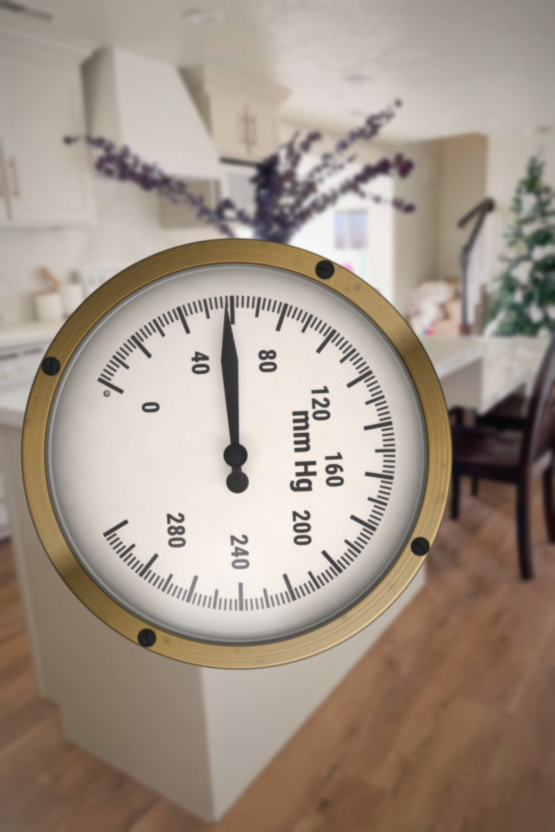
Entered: value=58 unit=mmHg
